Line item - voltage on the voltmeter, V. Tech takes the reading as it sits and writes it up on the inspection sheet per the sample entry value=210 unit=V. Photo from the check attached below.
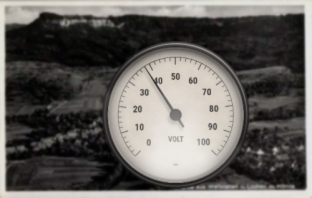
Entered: value=38 unit=V
